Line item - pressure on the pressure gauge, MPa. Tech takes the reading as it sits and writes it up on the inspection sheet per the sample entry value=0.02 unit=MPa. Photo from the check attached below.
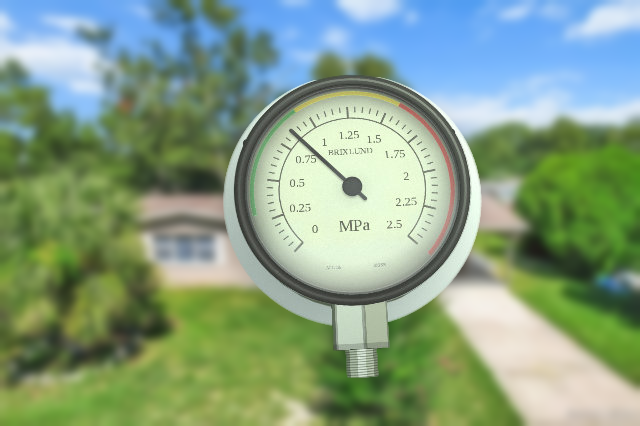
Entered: value=0.85 unit=MPa
